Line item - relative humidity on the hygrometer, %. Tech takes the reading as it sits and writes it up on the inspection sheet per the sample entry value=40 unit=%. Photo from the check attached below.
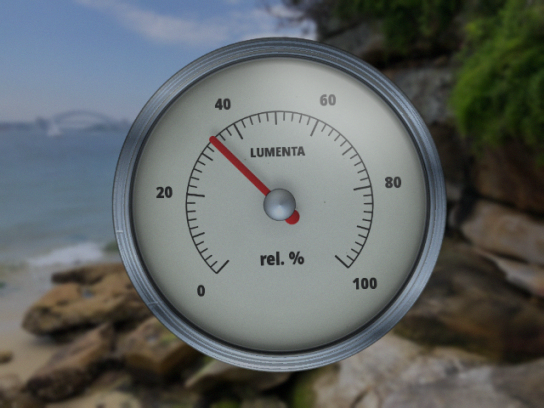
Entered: value=34 unit=%
